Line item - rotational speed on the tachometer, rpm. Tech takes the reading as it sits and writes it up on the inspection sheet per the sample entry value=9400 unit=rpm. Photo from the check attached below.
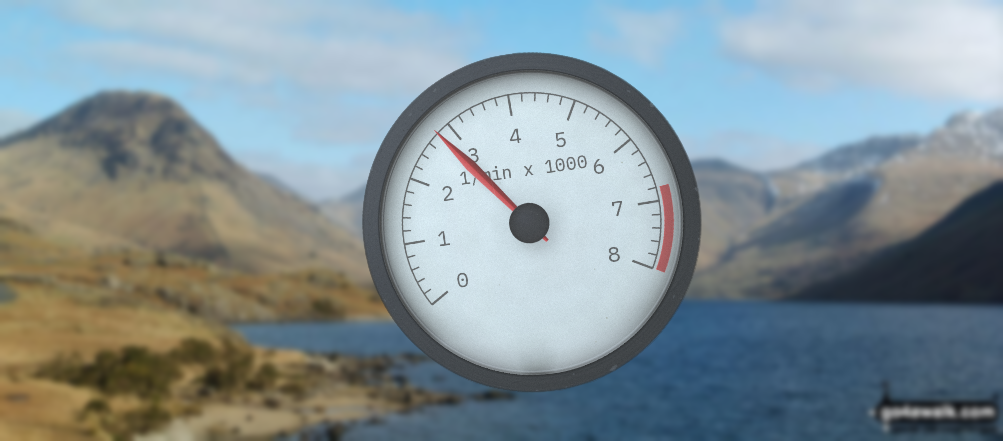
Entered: value=2800 unit=rpm
